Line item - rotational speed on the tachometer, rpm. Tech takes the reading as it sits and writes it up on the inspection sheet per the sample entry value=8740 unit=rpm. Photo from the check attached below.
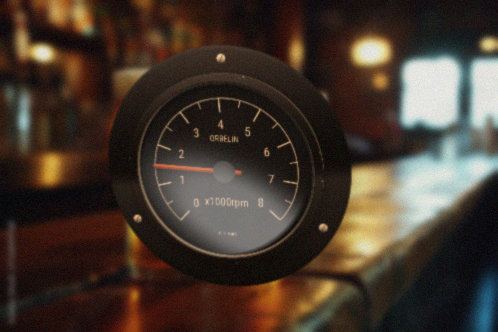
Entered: value=1500 unit=rpm
